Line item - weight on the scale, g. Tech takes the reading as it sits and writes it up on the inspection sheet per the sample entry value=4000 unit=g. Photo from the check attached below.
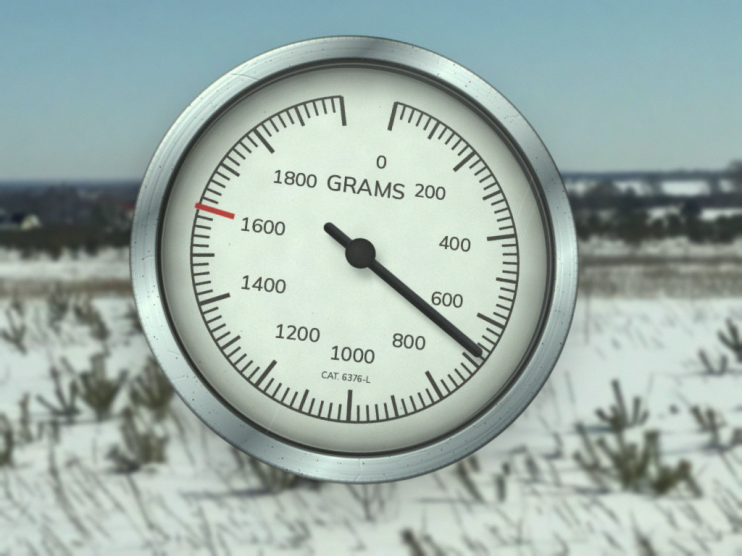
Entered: value=680 unit=g
